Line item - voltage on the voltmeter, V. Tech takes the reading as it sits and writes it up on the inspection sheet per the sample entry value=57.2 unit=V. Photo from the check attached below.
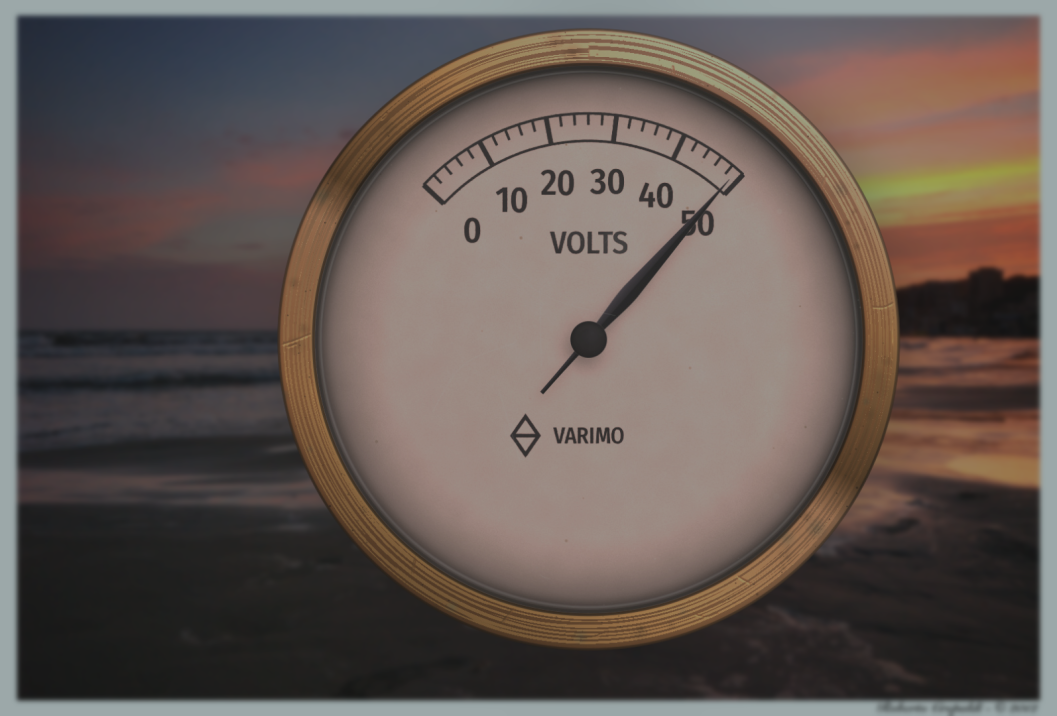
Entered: value=49 unit=V
